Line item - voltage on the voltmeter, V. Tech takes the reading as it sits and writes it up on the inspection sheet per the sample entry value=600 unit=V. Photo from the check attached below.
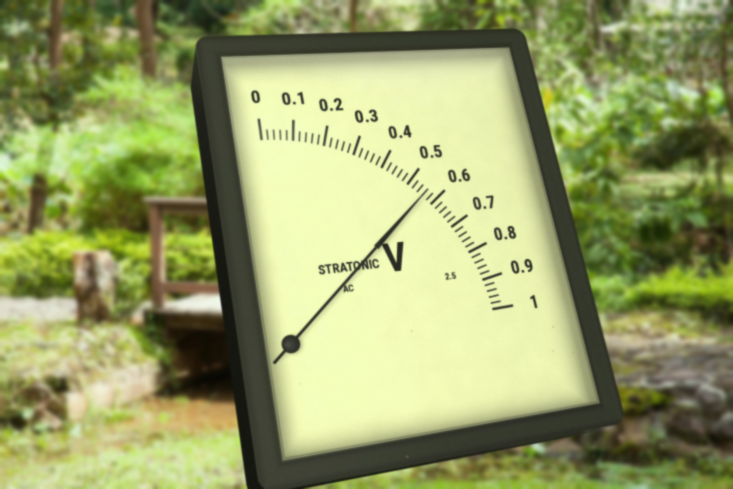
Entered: value=0.56 unit=V
